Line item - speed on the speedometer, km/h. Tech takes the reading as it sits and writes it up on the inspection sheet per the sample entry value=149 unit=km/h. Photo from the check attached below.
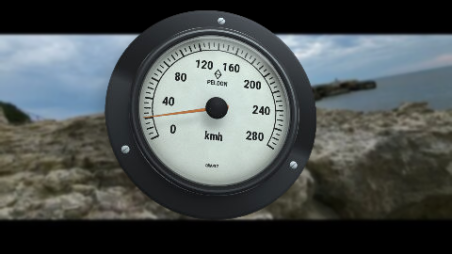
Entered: value=20 unit=km/h
